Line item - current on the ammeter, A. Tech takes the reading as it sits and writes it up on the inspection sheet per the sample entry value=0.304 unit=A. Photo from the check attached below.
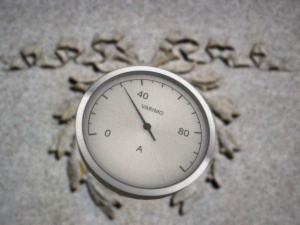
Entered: value=30 unit=A
